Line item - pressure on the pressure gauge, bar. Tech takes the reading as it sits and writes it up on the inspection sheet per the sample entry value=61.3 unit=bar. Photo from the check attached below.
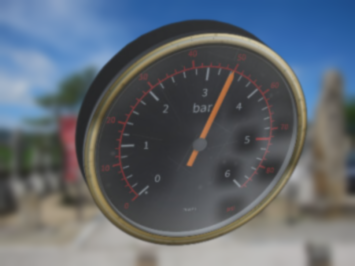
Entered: value=3.4 unit=bar
